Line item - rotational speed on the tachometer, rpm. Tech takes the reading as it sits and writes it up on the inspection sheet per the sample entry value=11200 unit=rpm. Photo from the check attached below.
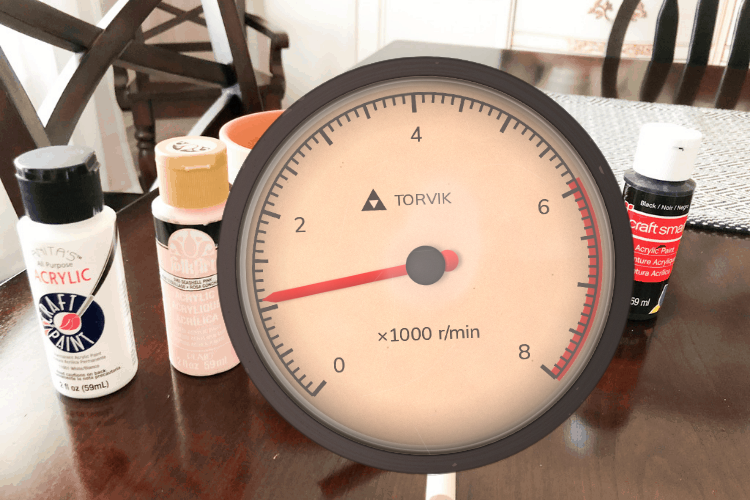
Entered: value=1100 unit=rpm
